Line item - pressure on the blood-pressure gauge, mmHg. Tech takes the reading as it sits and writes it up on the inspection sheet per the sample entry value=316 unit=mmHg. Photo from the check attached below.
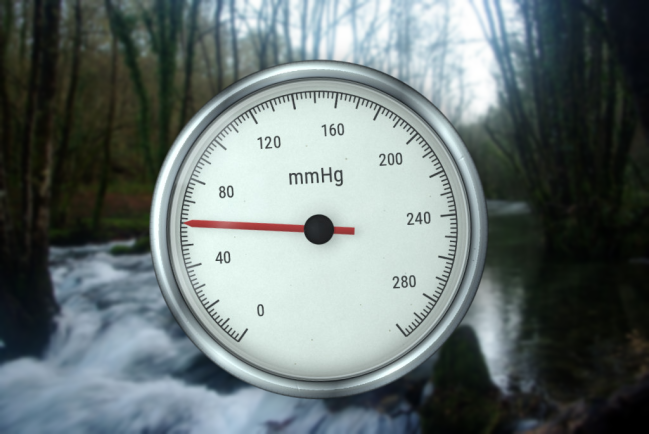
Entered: value=60 unit=mmHg
